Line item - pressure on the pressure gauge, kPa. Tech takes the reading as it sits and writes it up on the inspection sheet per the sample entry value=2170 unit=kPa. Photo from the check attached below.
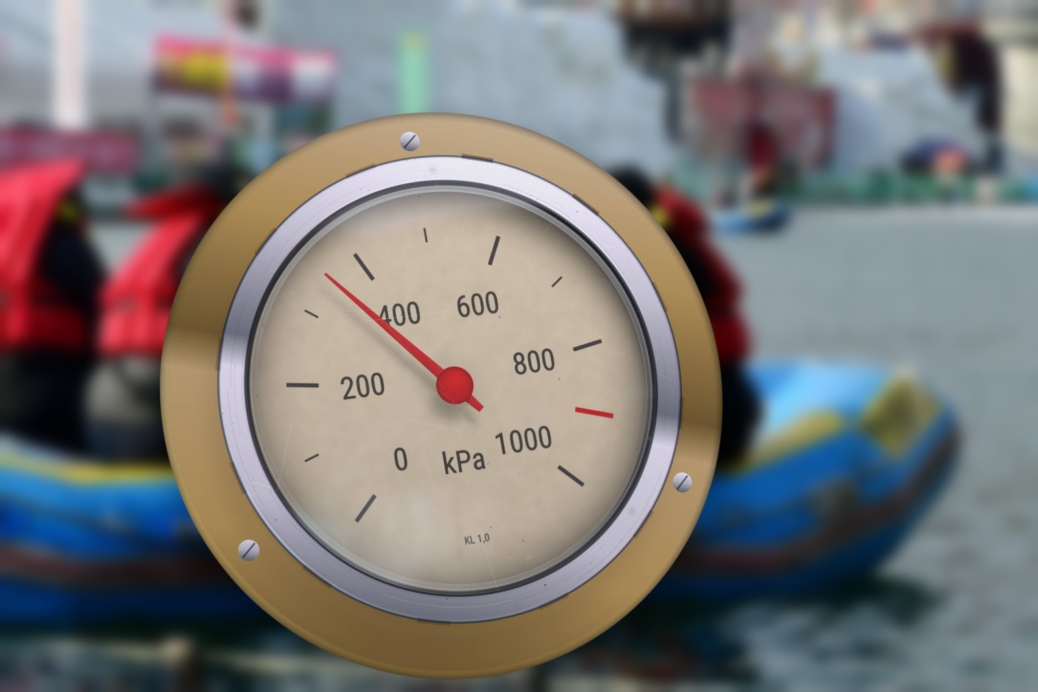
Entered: value=350 unit=kPa
